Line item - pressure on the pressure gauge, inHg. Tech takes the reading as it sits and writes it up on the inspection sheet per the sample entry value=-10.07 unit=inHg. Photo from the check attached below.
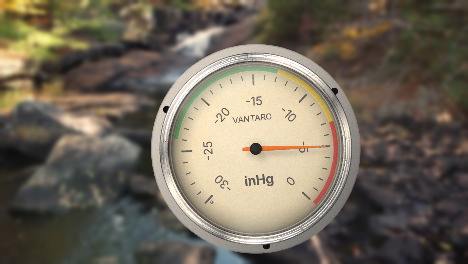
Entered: value=-5 unit=inHg
